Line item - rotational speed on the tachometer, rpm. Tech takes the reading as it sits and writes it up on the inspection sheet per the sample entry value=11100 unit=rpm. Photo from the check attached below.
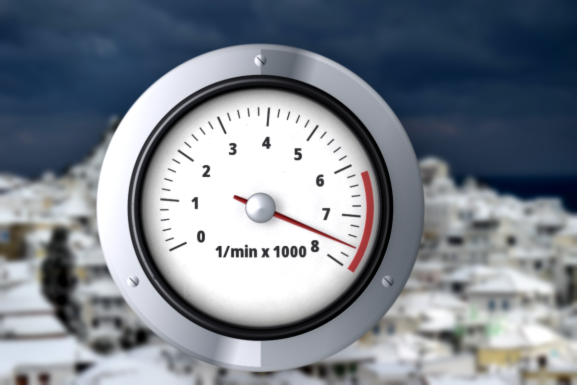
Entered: value=7600 unit=rpm
